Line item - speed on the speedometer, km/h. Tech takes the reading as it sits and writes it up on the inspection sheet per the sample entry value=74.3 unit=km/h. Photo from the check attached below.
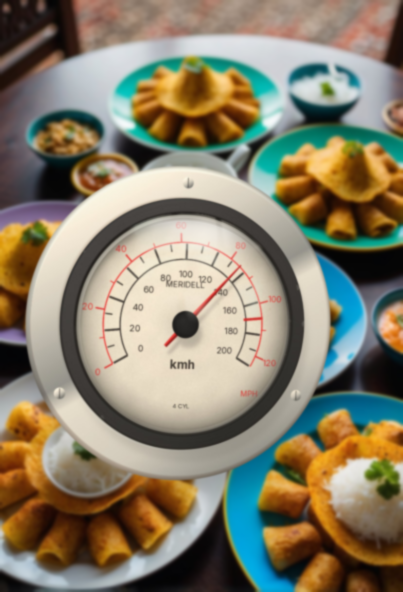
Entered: value=135 unit=km/h
